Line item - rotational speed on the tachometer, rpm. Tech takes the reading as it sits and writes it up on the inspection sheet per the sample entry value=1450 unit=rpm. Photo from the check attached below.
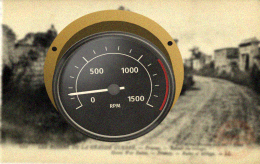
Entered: value=150 unit=rpm
